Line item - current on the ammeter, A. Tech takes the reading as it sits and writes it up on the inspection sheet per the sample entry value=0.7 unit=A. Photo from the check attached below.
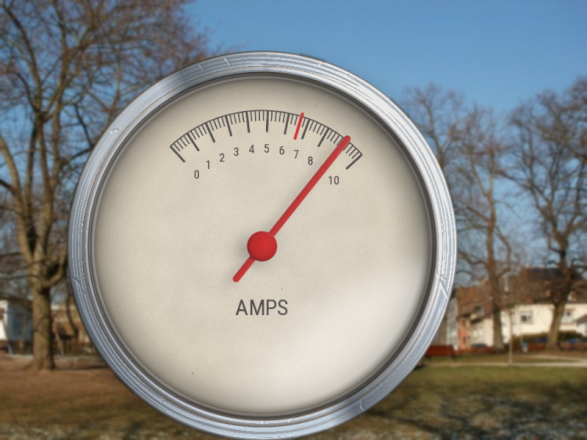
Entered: value=9 unit=A
